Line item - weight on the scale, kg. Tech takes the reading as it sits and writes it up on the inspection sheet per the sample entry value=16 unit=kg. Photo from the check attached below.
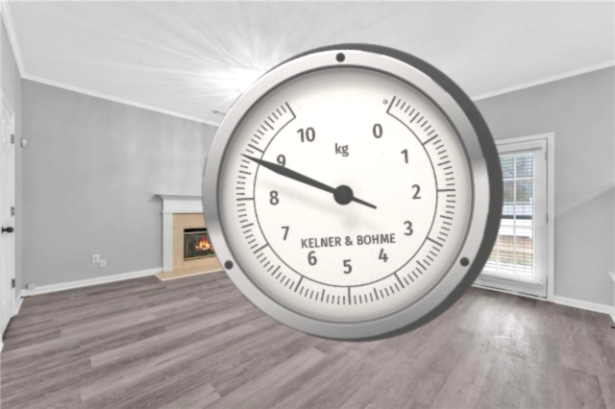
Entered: value=8.8 unit=kg
